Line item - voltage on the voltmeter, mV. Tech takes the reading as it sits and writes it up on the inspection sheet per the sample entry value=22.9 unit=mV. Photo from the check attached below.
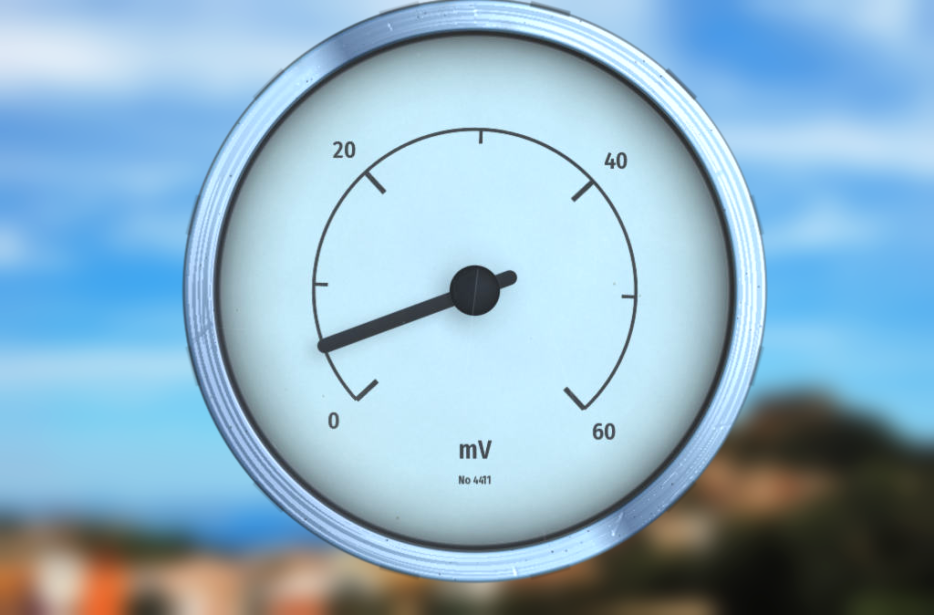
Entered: value=5 unit=mV
